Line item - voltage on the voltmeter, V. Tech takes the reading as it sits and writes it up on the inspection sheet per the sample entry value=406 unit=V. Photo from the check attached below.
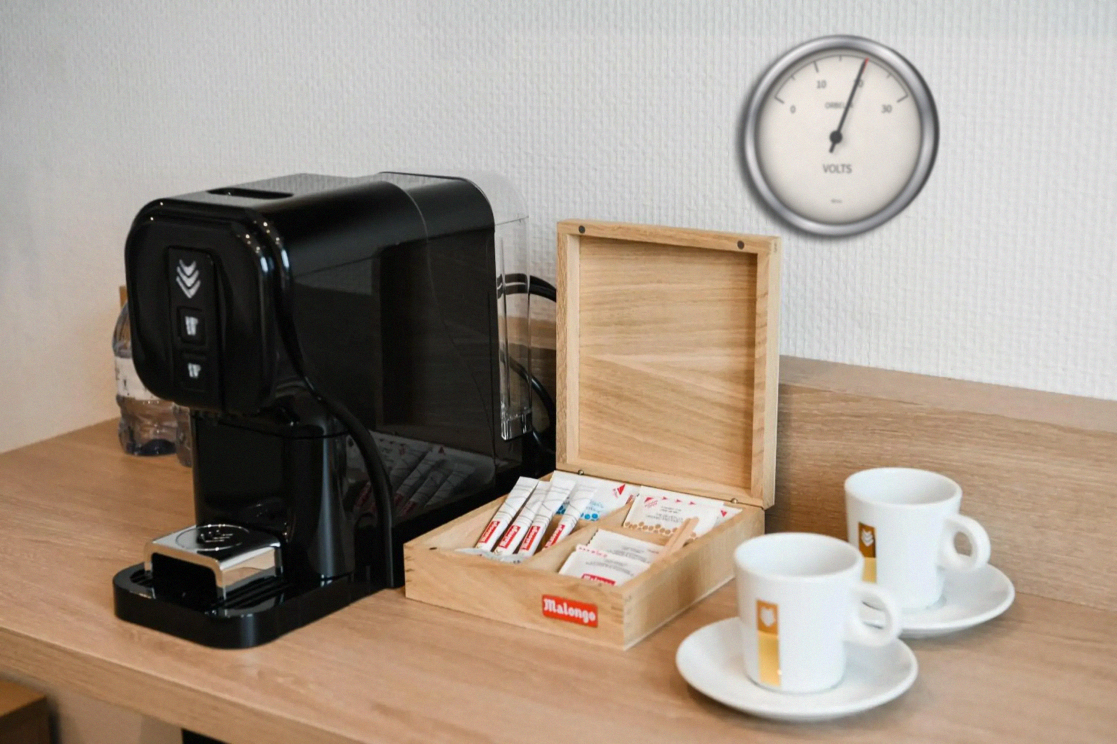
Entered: value=20 unit=V
